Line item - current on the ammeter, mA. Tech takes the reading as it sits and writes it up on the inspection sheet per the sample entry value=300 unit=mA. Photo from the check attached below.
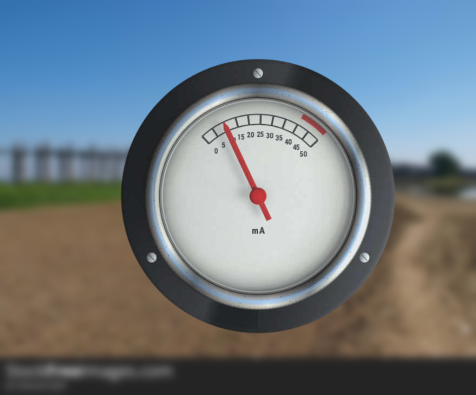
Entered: value=10 unit=mA
